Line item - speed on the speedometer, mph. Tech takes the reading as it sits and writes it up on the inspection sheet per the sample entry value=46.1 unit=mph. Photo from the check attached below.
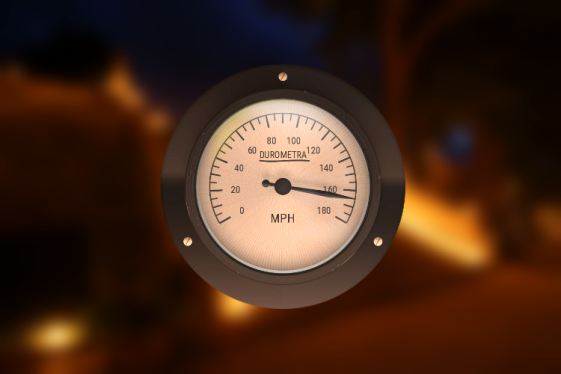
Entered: value=165 unit=mph
